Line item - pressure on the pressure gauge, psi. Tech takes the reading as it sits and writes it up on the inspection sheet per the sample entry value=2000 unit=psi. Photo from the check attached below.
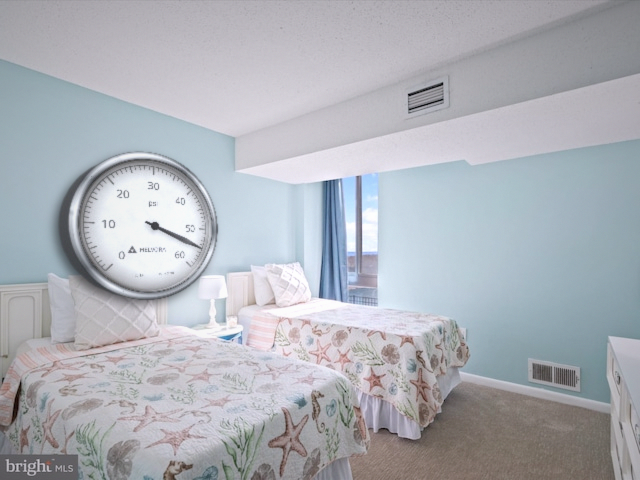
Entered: value=55 unit=psi
